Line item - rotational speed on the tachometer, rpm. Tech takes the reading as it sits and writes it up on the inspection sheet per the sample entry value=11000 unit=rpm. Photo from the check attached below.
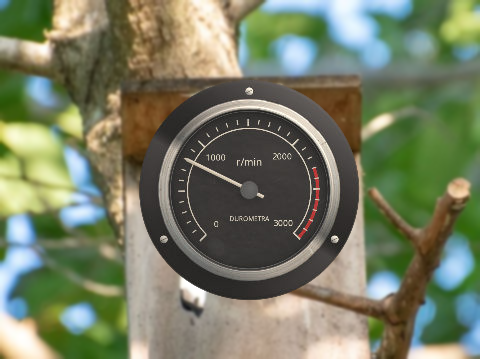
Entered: value=800 unit=rpm
